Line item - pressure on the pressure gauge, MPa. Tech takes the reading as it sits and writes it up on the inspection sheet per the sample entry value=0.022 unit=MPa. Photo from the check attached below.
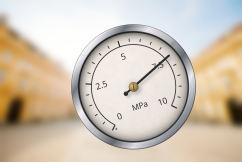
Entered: value=7.5 unit=MPa
